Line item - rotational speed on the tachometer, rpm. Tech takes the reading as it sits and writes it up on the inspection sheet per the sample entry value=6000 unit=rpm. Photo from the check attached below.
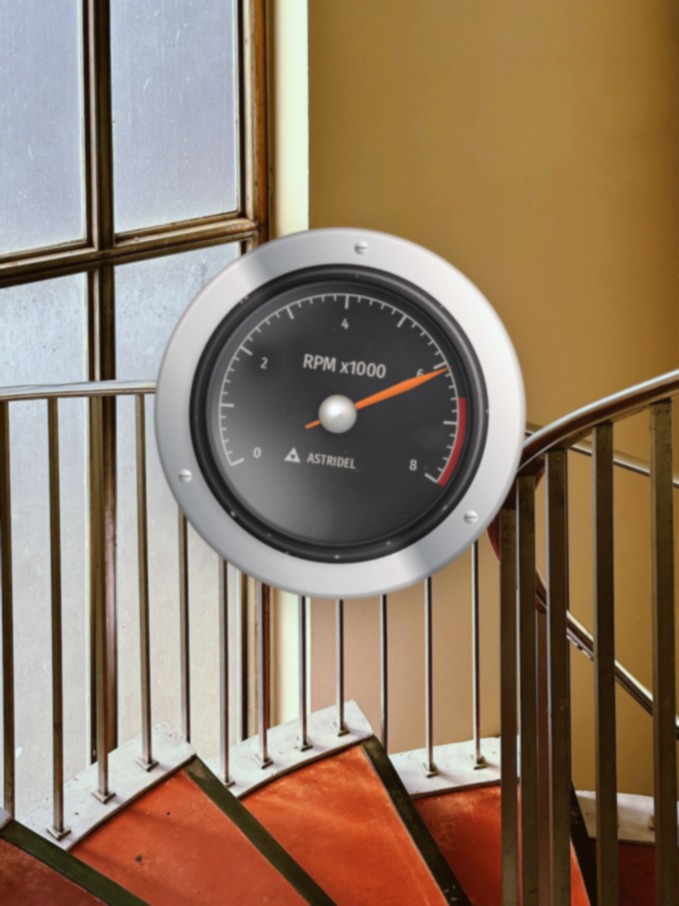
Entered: value=6100 unit=rpm
